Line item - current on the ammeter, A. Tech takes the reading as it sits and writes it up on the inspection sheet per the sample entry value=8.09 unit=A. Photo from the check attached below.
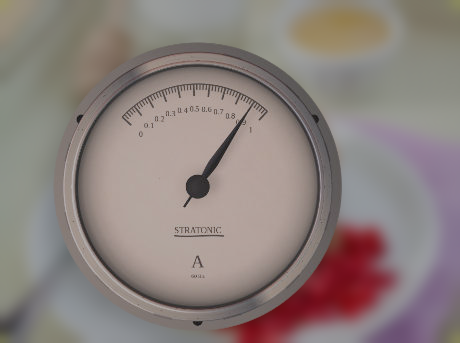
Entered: value=0.9 unit=A
